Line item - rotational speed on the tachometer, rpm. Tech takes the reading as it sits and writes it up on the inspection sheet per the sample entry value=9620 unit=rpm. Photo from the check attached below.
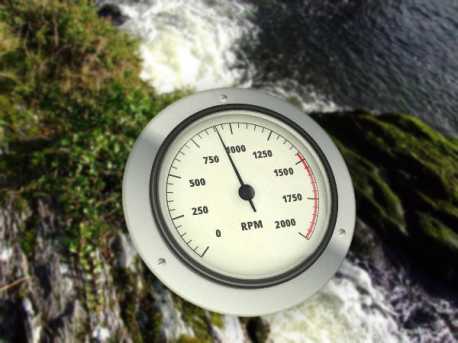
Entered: value=900 unit=rpm
